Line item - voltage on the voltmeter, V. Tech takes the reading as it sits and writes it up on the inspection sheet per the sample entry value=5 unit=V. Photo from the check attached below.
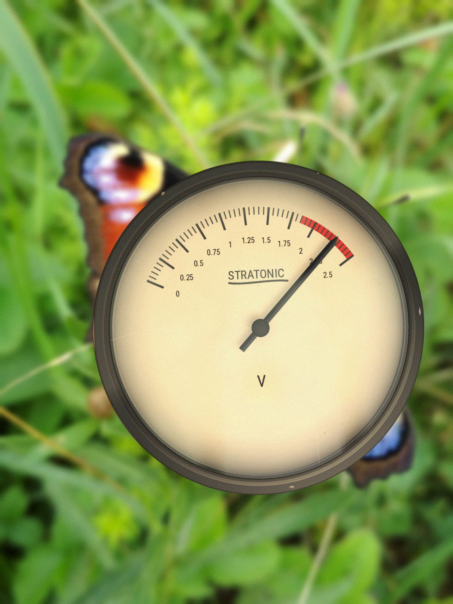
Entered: value=2.25 unit=V
